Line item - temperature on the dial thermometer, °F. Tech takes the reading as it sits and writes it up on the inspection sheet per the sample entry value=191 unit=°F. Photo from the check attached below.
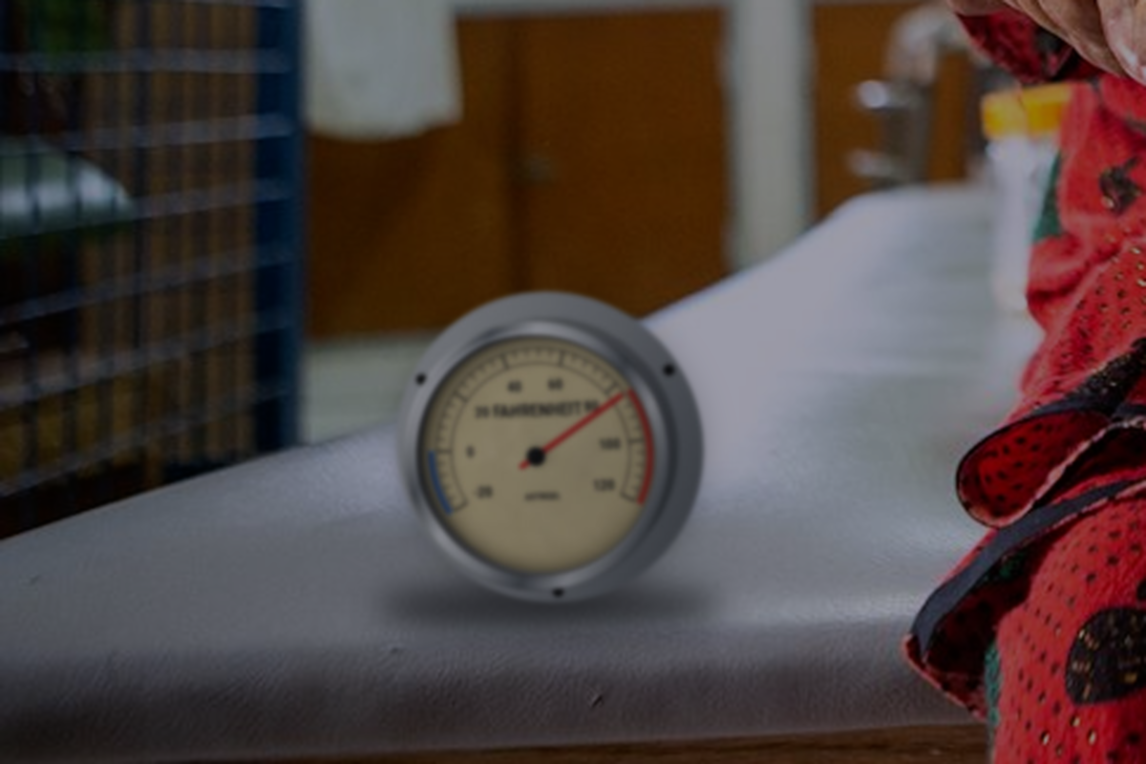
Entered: value=84 unit=°F
